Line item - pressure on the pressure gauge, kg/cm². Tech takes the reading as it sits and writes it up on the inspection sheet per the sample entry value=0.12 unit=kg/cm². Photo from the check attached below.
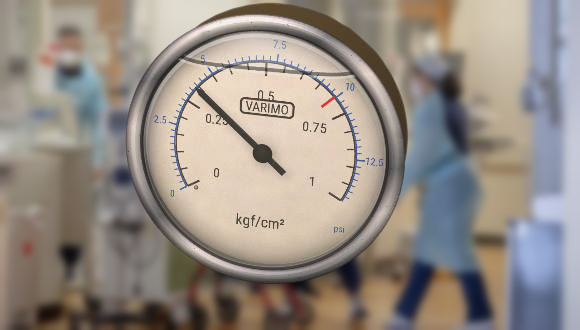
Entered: value=0.3 unit=kg/cm²
